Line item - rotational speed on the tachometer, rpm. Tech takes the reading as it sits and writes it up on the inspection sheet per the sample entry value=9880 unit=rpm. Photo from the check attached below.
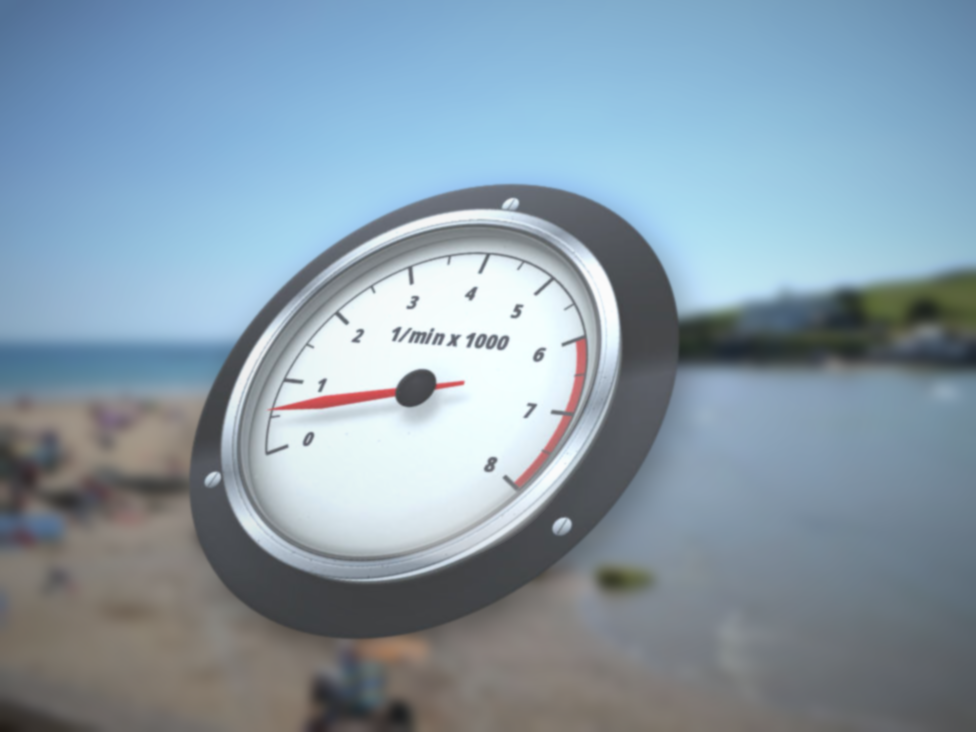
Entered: value=500 unit=rpm
